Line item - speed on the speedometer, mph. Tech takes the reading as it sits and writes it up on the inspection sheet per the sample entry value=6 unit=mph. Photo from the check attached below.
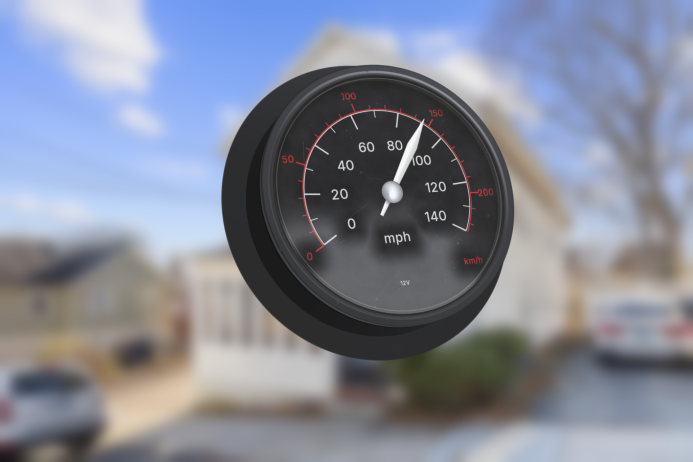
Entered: value=90 unit=mph
